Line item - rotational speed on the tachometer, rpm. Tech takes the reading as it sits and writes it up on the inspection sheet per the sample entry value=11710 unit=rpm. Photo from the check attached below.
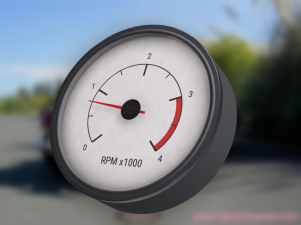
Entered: value=750 unit=rpm
